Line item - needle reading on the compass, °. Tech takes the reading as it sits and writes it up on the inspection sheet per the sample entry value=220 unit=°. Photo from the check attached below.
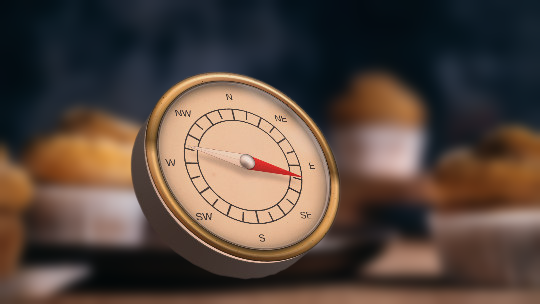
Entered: value=105 unit=°
